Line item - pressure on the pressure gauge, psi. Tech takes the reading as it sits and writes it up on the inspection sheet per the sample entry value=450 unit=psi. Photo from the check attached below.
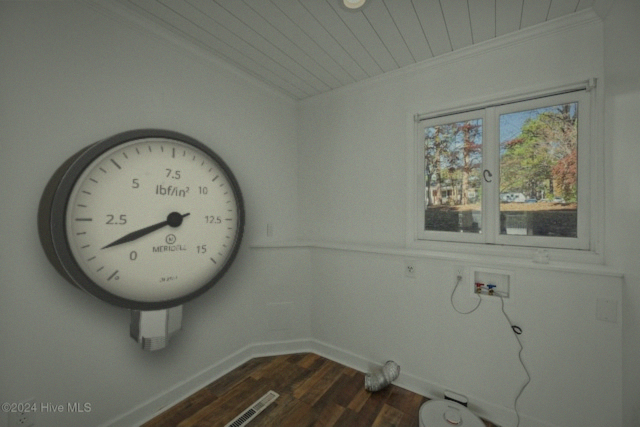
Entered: value=1.25 unit=psi
